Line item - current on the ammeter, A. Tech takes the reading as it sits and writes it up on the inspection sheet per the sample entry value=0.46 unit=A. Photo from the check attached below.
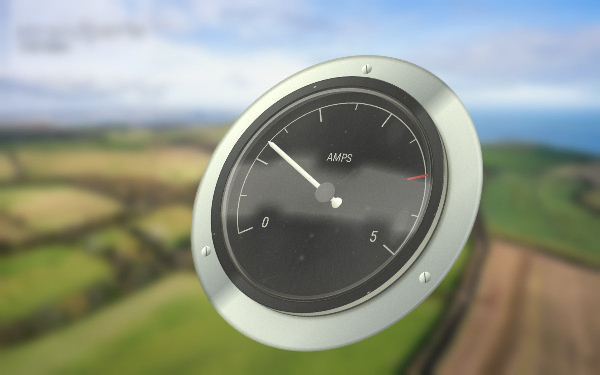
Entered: value=1.25 unit=A
